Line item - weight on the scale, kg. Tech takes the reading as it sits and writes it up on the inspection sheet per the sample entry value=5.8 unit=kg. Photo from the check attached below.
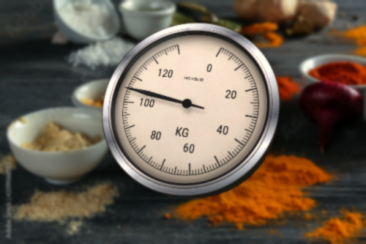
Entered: value=105 unit=kg
